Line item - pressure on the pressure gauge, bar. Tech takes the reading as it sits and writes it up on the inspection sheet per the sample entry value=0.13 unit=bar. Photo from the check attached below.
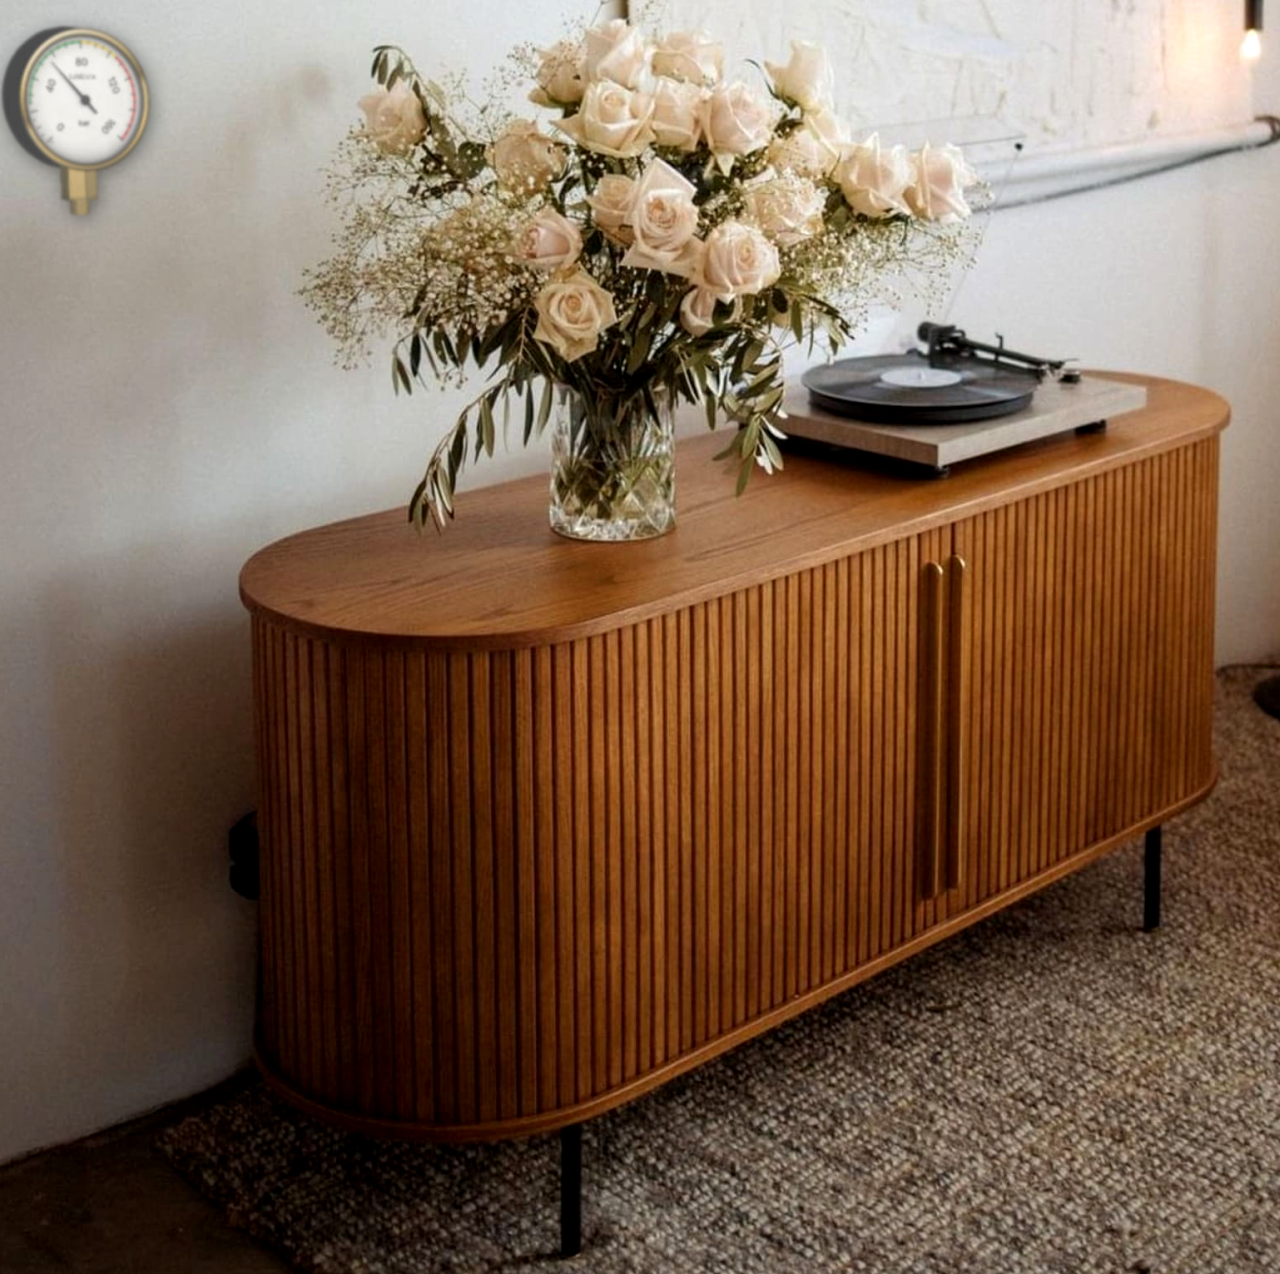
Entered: value=55 unit=bar
